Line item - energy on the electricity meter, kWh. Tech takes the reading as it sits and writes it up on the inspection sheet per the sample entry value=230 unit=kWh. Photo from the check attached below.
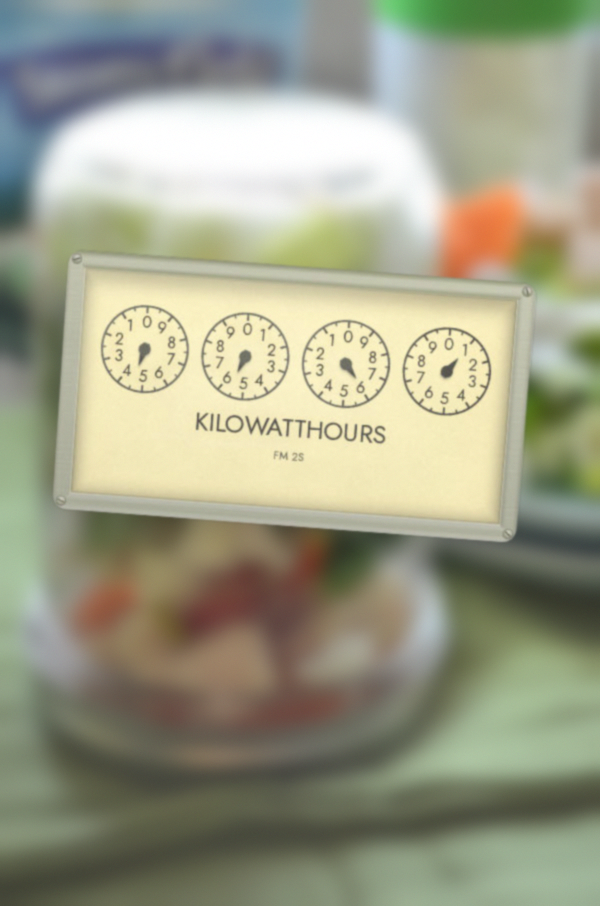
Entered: value=4561 unit=kWh
